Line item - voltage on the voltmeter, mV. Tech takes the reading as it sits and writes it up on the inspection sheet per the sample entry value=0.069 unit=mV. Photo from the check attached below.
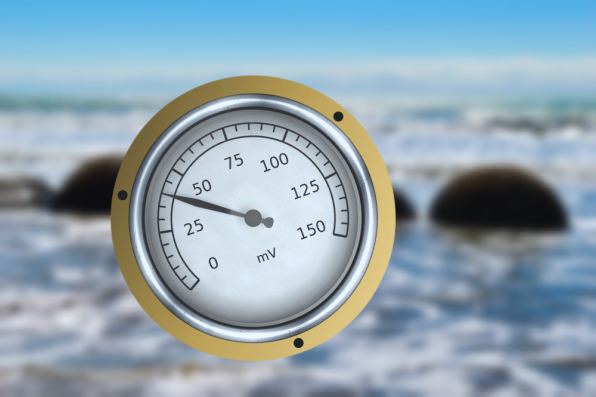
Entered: value=40 unit=mV
